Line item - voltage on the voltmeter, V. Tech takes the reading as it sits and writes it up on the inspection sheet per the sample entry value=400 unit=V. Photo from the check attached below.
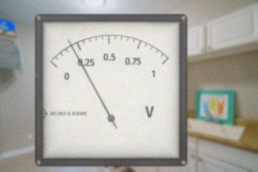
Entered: value=0.2 unit=V
